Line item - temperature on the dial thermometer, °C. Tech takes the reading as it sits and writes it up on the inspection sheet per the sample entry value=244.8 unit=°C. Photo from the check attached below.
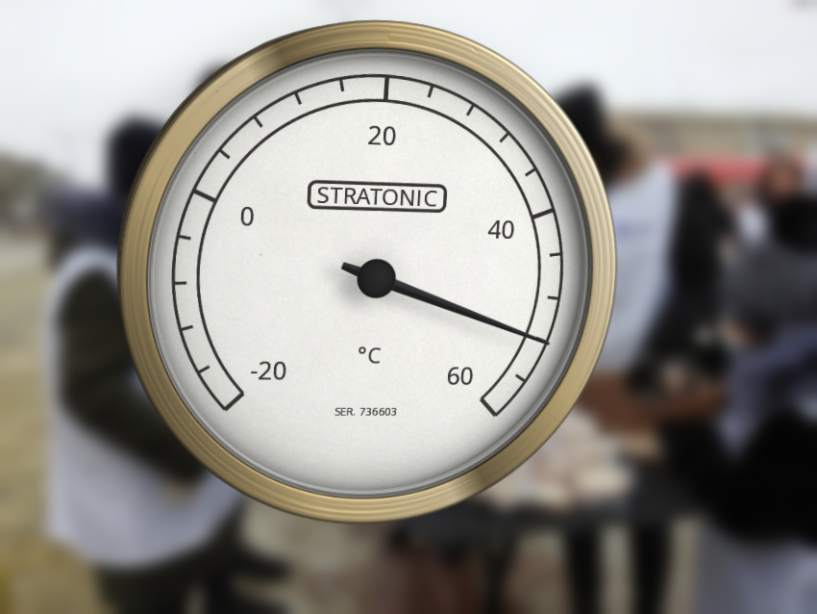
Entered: value=52 unit=°C
